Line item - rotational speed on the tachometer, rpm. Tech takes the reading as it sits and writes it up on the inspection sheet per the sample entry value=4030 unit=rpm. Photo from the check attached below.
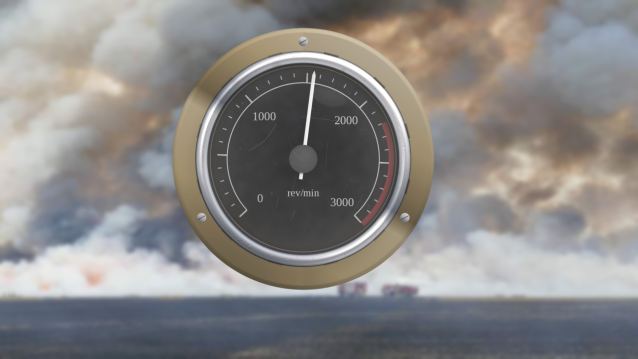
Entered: value=1550 unit=rpm
